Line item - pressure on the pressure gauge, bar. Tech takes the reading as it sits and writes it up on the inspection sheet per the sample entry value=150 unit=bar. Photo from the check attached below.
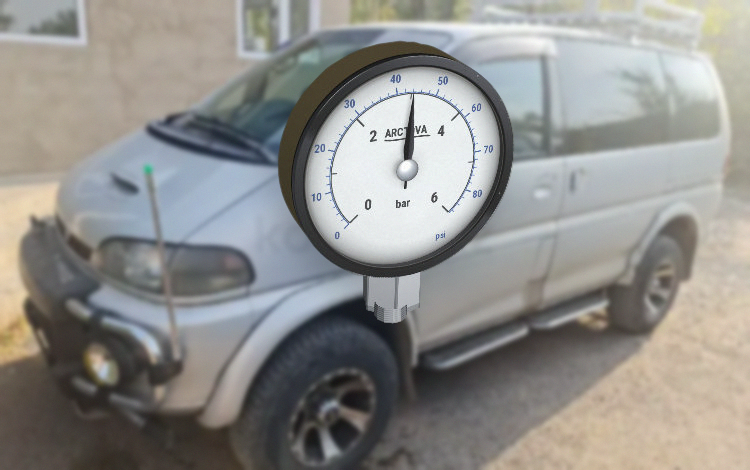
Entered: value=3 unit=bar
